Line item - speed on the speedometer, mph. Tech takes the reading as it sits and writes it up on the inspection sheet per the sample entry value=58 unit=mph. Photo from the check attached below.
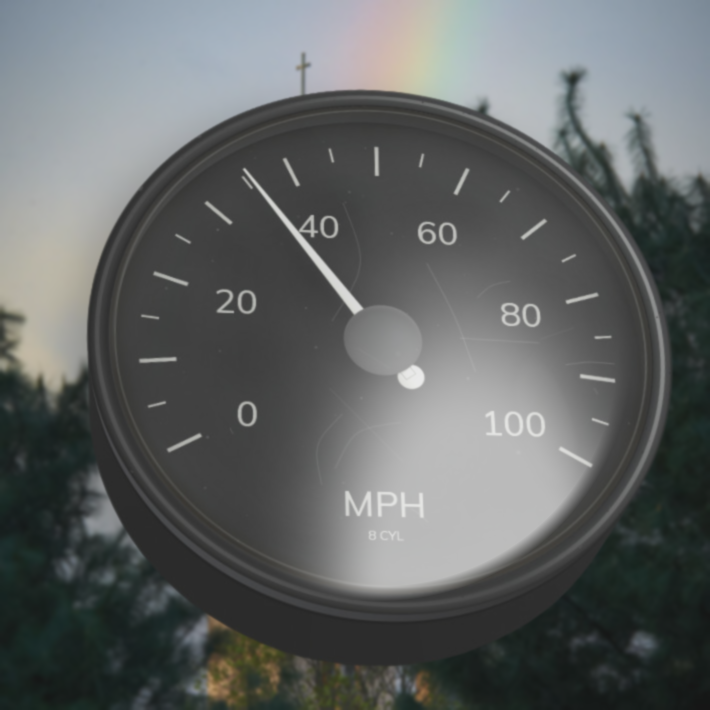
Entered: value=35 unit=mph
